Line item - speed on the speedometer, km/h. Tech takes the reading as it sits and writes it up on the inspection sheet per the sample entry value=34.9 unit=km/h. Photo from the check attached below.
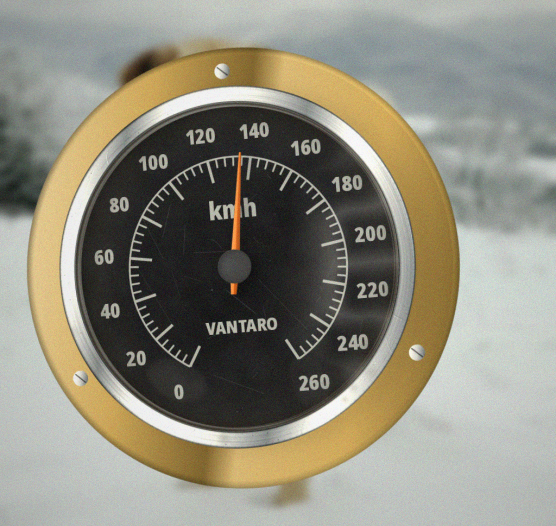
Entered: value=136 unit=km/h
